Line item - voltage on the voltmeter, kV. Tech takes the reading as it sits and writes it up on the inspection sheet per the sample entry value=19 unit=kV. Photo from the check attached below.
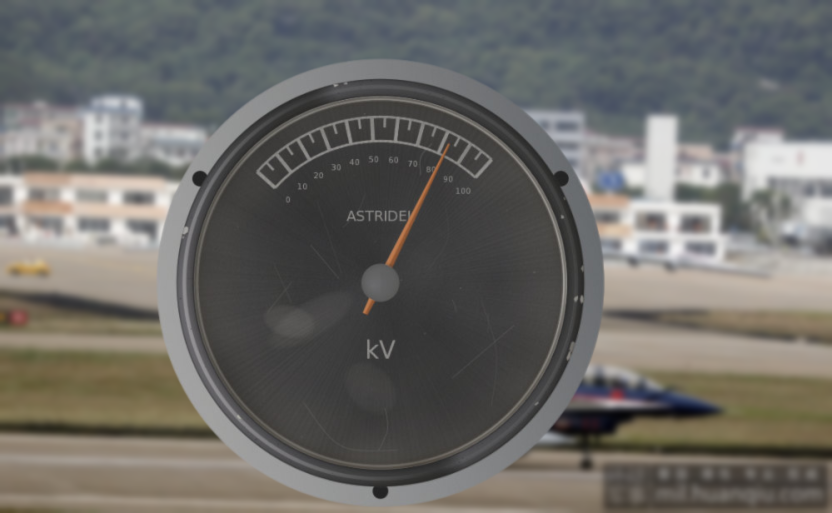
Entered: value=82.5 unit=kV
